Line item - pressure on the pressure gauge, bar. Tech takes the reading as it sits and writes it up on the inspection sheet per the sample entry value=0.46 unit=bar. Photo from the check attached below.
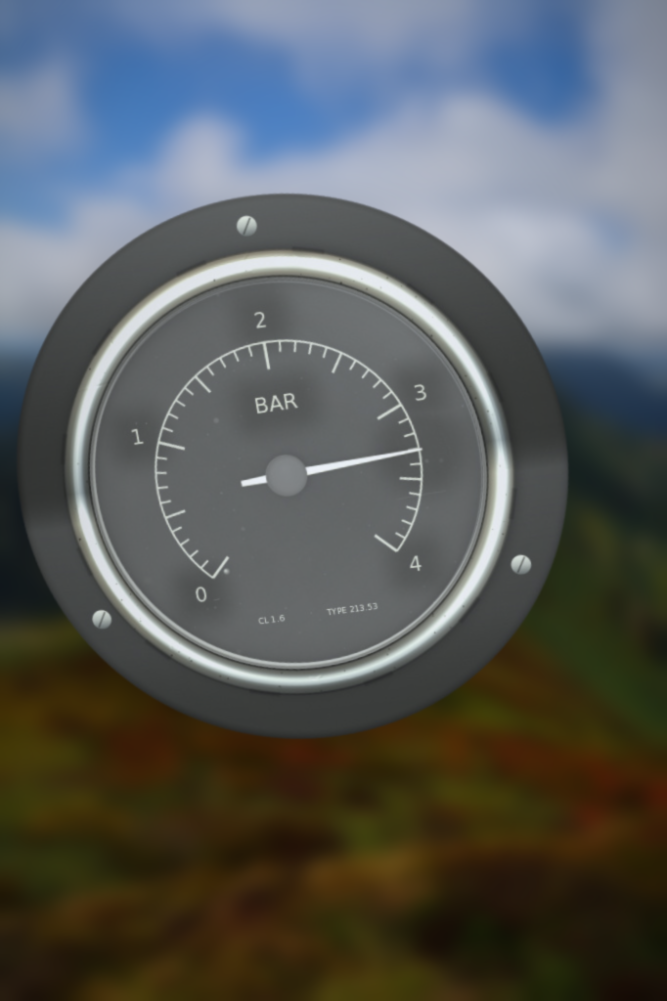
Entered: value=3.3 unit=bar
